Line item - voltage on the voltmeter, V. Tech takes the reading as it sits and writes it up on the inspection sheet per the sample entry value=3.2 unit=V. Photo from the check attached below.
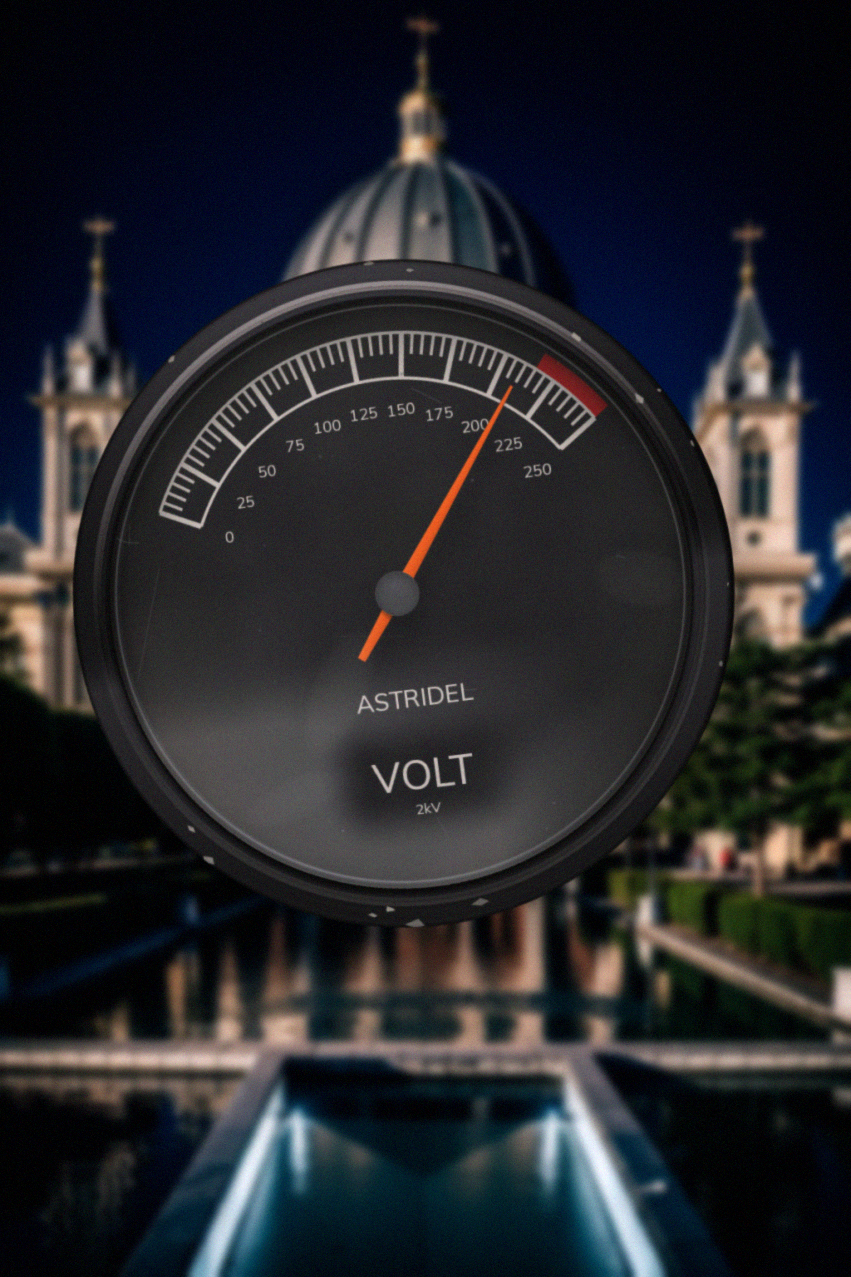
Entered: value=210 unit=V
